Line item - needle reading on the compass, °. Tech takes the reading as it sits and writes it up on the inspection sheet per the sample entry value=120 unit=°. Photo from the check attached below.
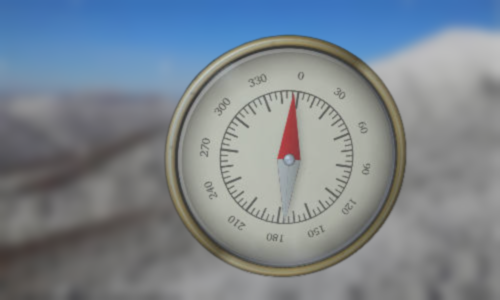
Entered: value=355 unit=°
